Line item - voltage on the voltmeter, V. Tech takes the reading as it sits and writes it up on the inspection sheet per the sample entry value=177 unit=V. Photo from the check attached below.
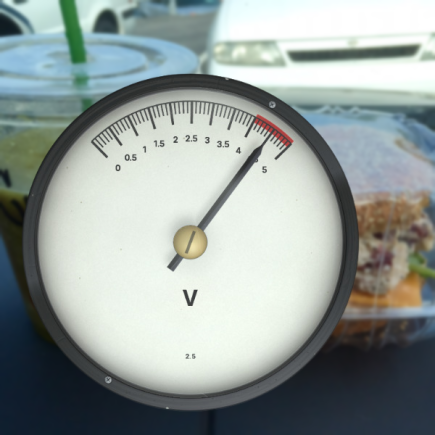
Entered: value=4.5 unit=V
